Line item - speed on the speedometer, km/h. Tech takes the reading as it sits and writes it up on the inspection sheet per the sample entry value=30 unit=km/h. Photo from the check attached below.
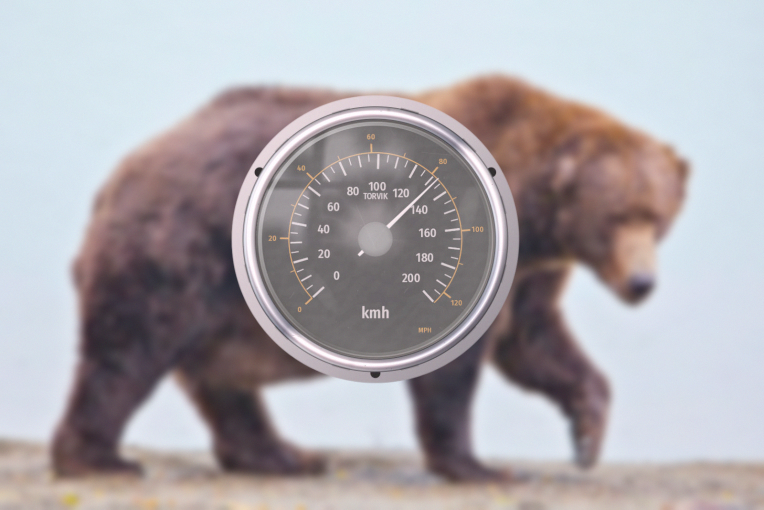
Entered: value=132.5 unit=km/h
